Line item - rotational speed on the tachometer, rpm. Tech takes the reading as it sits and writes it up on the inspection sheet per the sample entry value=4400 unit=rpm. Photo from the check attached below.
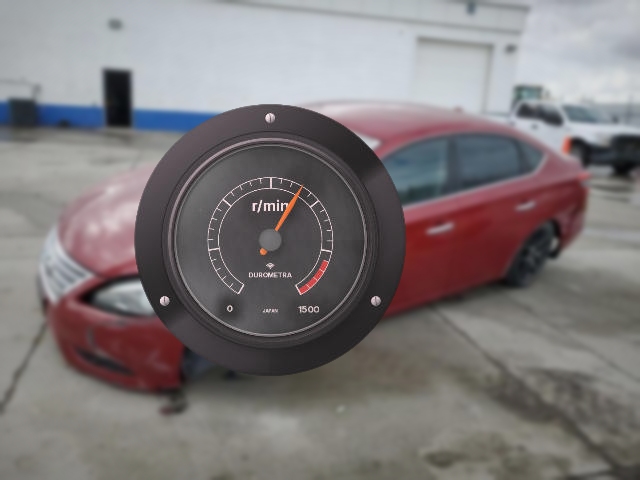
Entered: value=900 unit=rpm
